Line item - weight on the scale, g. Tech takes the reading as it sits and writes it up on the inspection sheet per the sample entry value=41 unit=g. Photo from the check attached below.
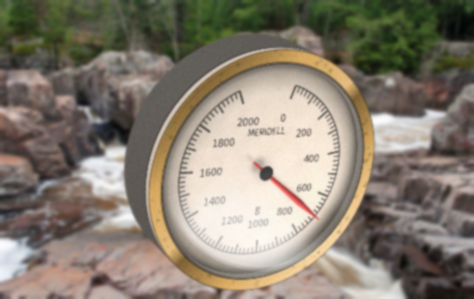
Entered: value=700 unit=g
